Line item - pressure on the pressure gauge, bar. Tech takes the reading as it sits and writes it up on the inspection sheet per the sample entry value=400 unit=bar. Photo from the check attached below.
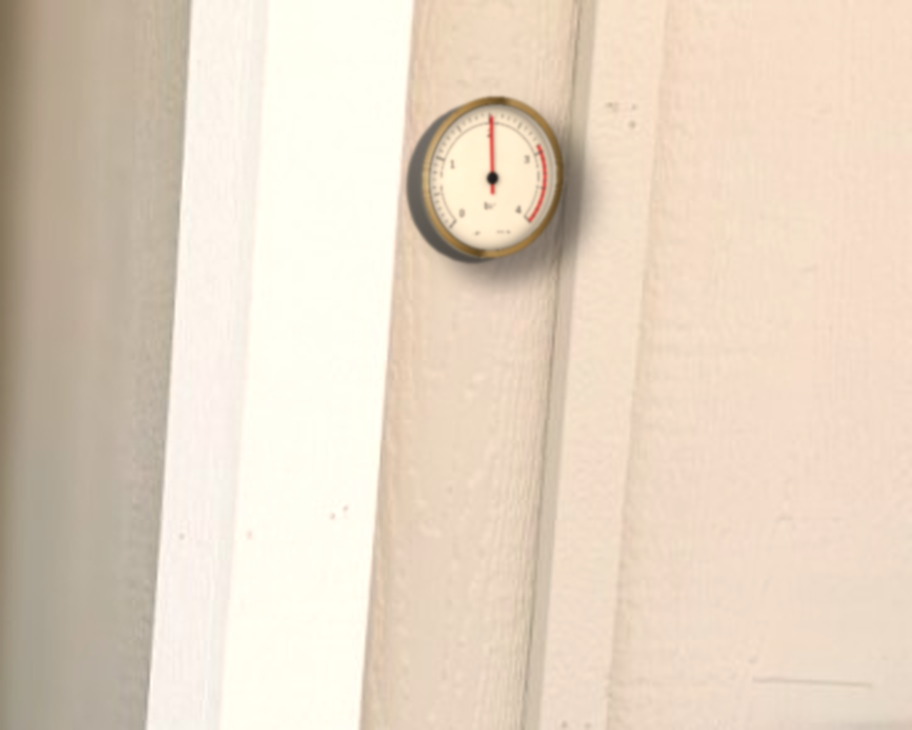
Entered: value=2 unit=bar
